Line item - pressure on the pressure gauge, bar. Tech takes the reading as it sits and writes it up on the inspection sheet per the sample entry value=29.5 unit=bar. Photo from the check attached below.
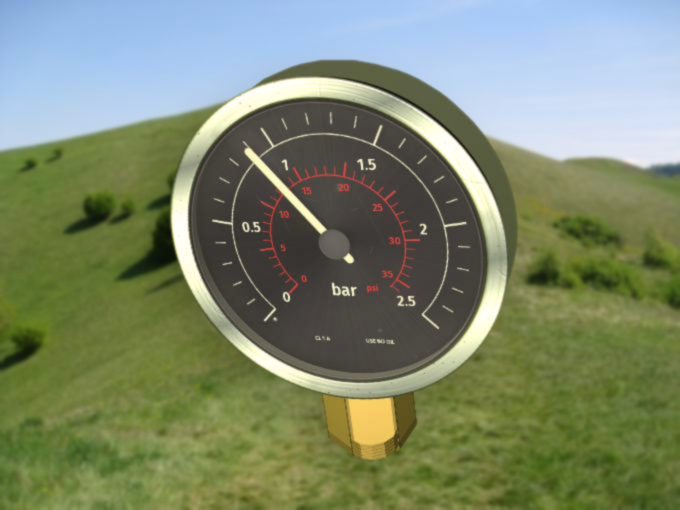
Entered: value=0.9 unit=bar
